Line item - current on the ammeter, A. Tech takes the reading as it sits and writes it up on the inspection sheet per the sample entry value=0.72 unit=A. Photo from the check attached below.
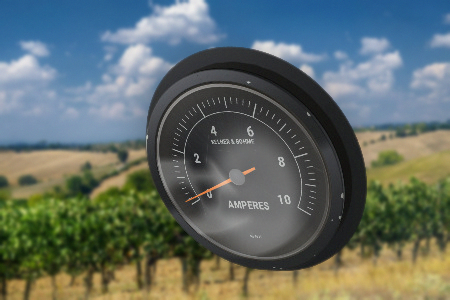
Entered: value=0.2 unit=A
